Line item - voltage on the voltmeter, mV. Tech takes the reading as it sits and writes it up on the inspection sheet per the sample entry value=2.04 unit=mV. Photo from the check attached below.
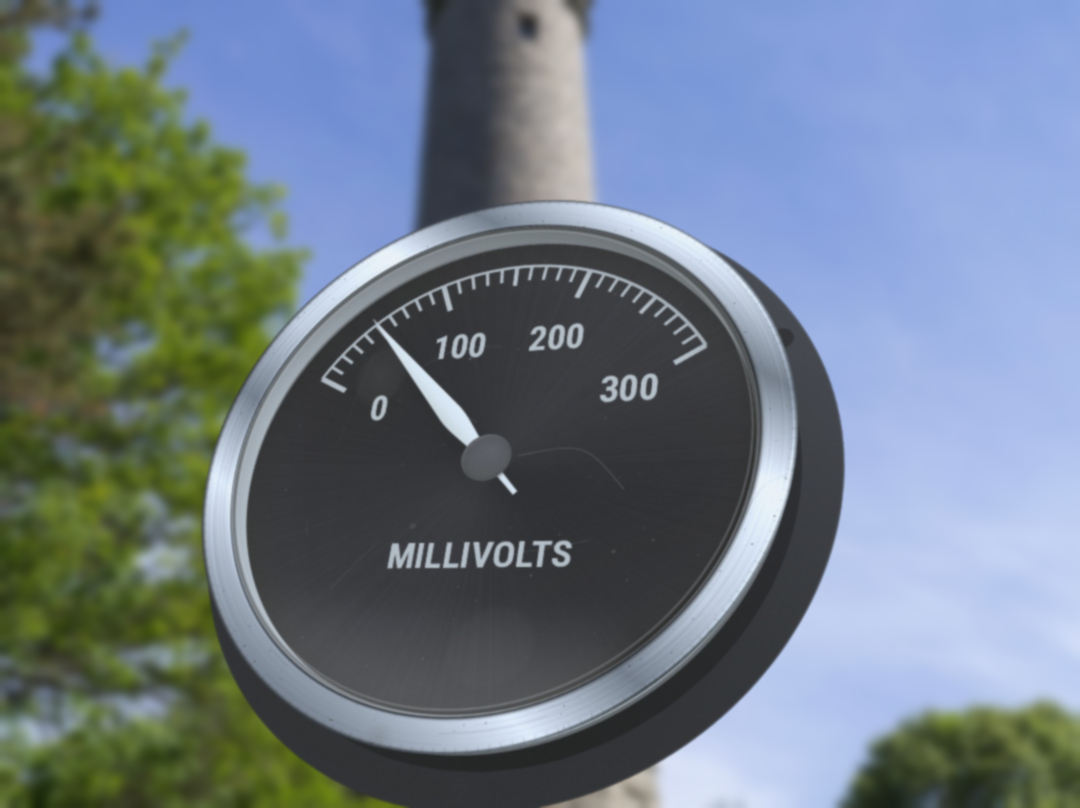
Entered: value=50 unit=mV
